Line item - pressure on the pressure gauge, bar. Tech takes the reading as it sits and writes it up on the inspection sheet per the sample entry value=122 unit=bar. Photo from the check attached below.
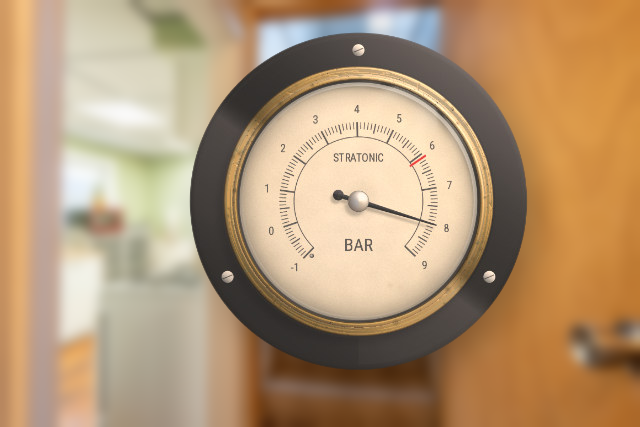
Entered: value=8 unit=bar
